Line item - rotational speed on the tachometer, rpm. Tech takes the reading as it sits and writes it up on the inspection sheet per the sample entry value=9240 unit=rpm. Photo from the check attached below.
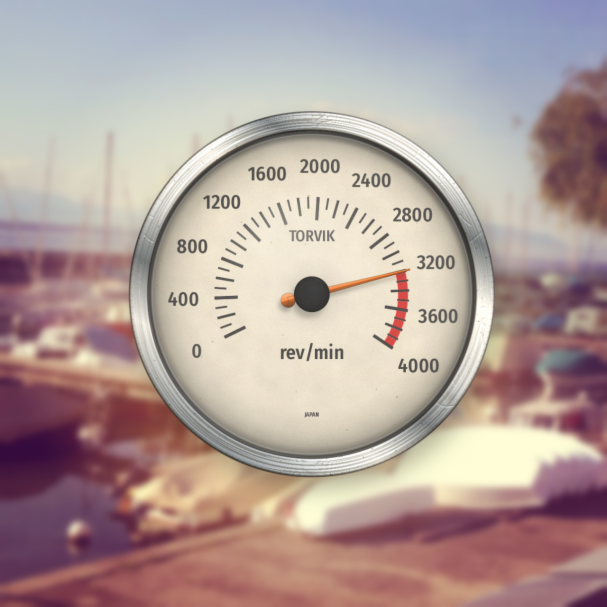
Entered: value=3200 unit=rpm
